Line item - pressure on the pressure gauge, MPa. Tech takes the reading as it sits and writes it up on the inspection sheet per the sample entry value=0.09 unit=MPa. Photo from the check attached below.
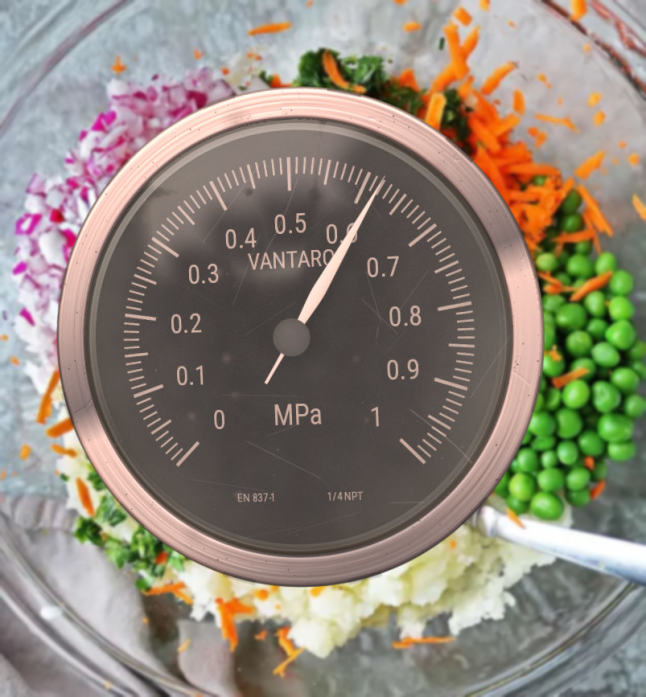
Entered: value=0.62 unit=MPa
